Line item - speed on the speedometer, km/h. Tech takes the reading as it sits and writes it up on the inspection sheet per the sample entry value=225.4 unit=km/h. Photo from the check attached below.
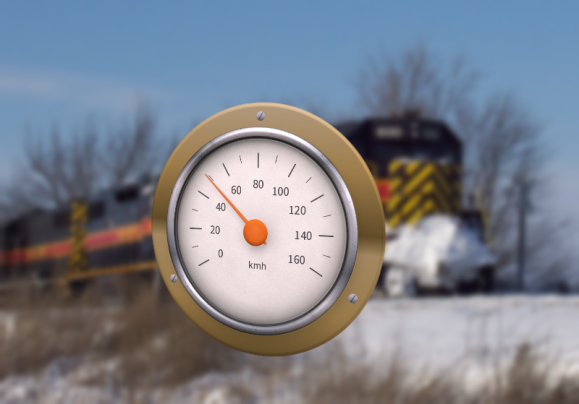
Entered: value=50 unit=km/h
